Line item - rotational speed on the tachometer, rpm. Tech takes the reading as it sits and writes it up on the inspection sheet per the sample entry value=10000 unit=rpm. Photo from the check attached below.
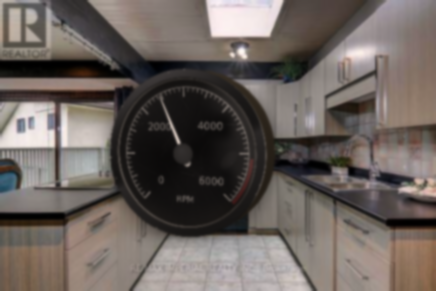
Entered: value=2500 unit=rpm
